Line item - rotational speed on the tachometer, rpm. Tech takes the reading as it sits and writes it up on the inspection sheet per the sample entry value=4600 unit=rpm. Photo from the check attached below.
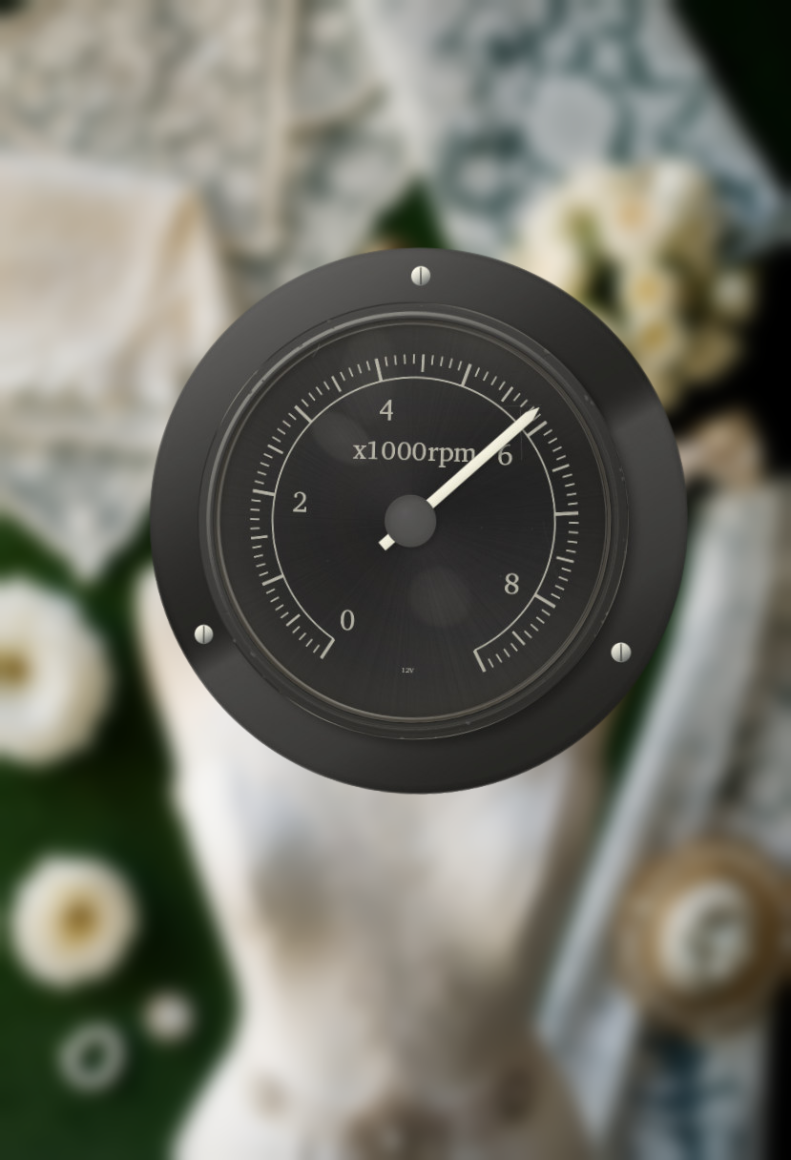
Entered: value=5850 unit=rpm
